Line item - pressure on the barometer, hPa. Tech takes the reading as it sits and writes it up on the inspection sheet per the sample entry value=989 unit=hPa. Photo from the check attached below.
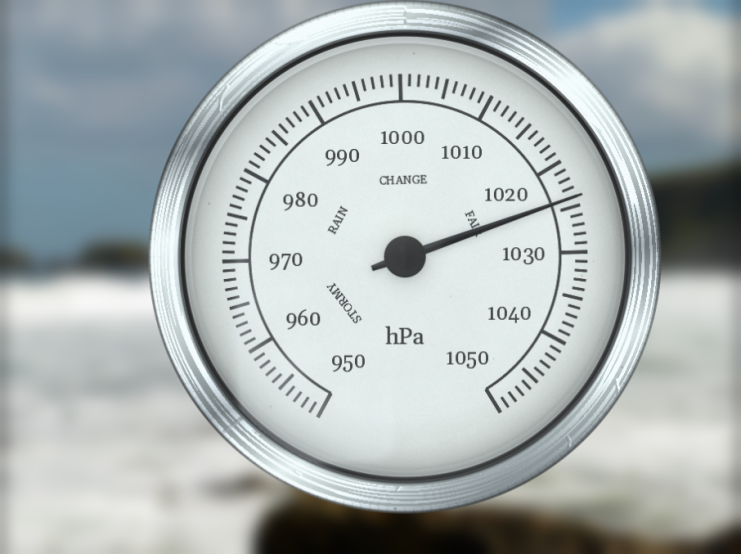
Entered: value=1024 unit=hPa
